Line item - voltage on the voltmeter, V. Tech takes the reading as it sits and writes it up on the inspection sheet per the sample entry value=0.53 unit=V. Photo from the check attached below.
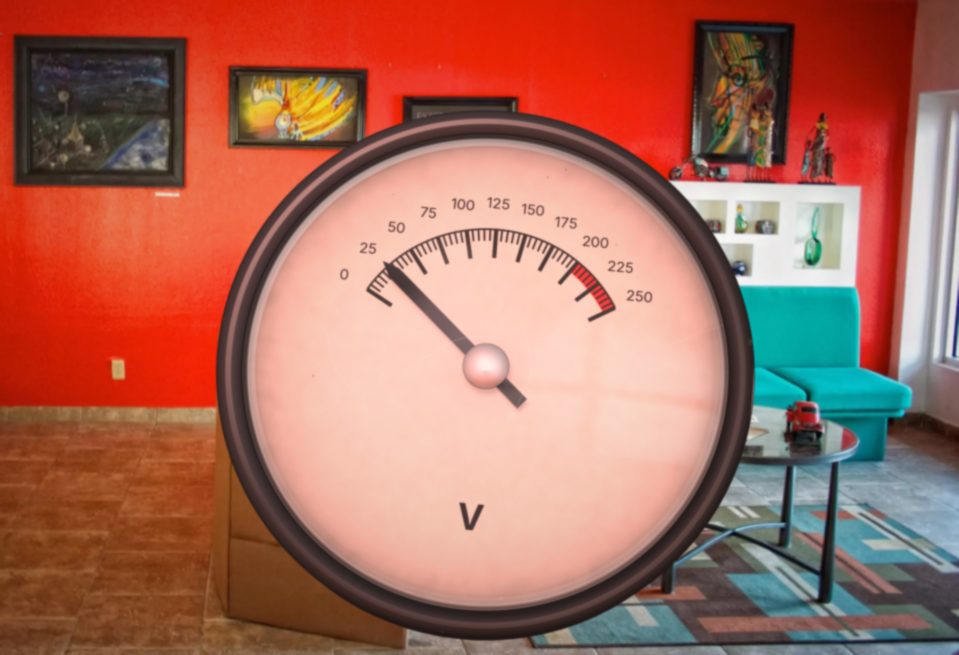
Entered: value=25 unit=V
